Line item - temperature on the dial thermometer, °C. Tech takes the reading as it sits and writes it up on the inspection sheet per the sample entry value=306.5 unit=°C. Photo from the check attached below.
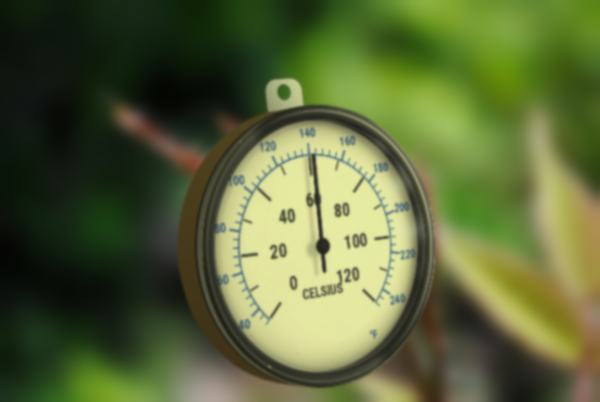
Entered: value=60 unit=°C
